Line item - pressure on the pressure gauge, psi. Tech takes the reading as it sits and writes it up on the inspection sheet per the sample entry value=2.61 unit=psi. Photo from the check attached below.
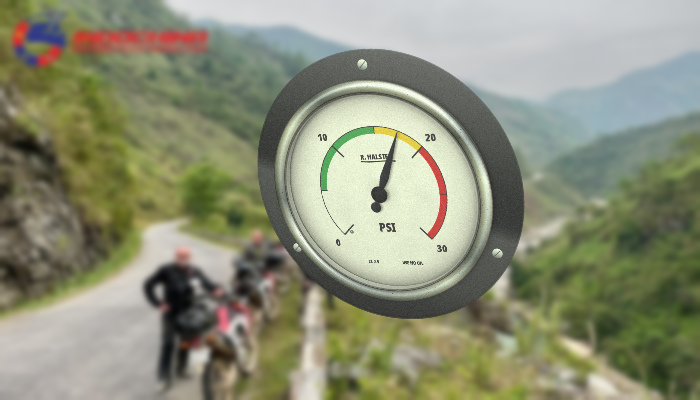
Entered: value=17.5 unit=psi
